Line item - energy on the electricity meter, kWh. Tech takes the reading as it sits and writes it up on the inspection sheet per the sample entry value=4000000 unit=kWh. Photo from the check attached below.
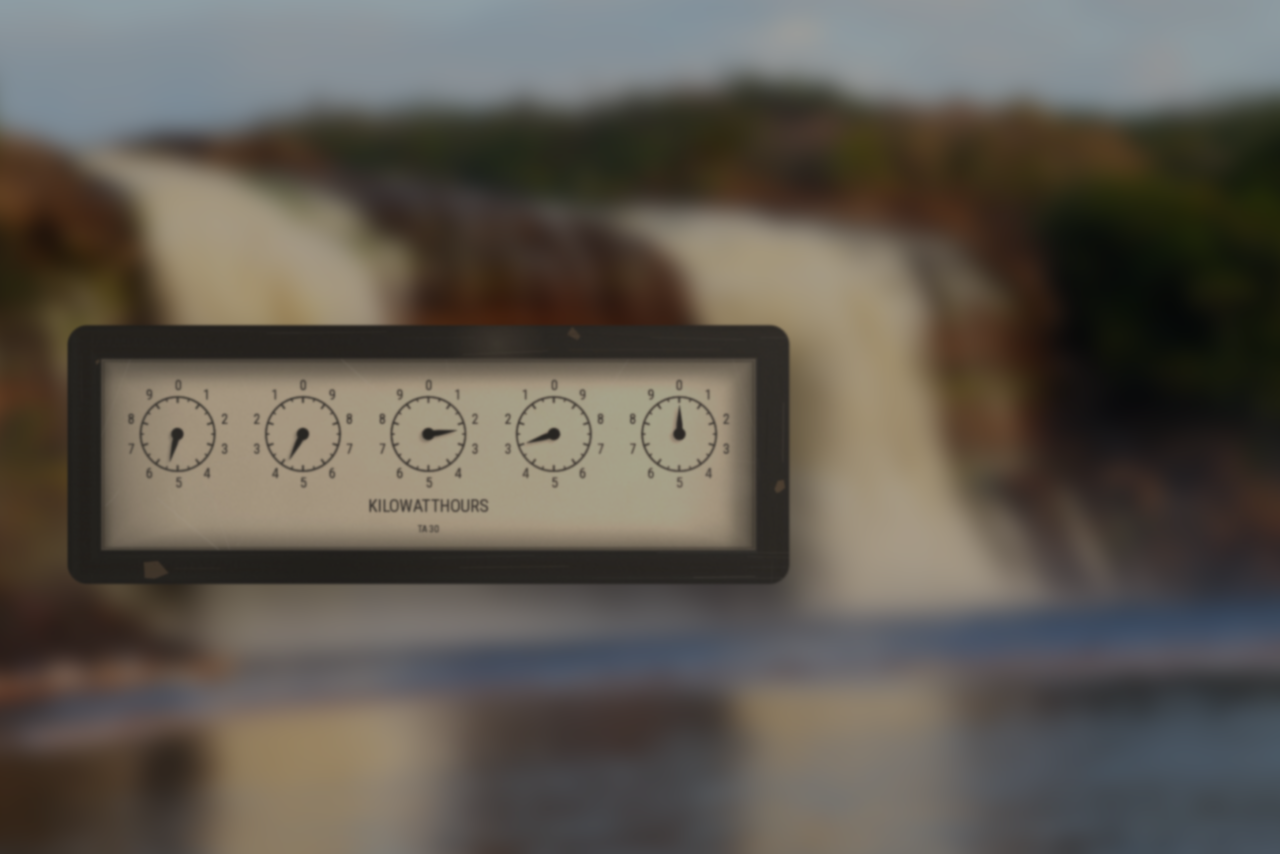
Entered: value=54230 unit=kWh
